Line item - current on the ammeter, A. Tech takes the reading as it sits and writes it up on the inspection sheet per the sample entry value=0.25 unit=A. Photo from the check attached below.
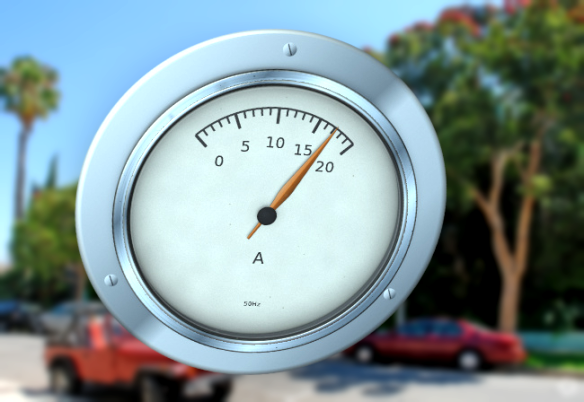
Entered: value=17 unit=A
